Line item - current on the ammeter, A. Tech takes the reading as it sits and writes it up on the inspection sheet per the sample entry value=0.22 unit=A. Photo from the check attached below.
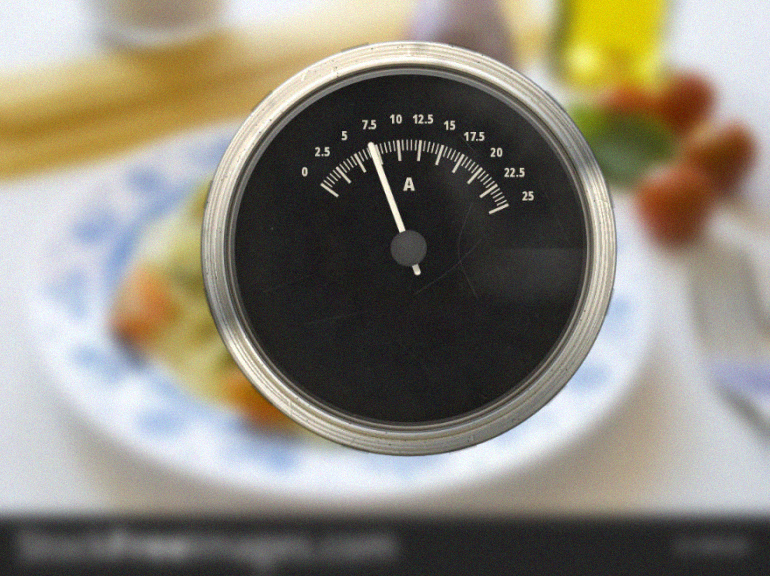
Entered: value=7 unit=A
